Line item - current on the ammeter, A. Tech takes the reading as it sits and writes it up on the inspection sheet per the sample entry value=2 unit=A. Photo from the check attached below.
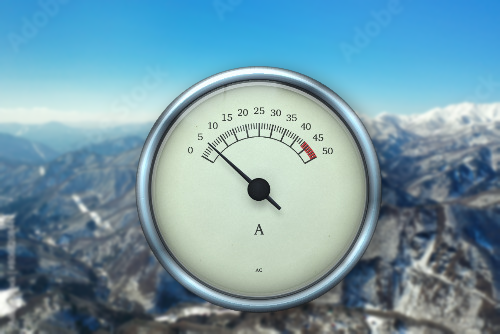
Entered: value=5 unit=A
